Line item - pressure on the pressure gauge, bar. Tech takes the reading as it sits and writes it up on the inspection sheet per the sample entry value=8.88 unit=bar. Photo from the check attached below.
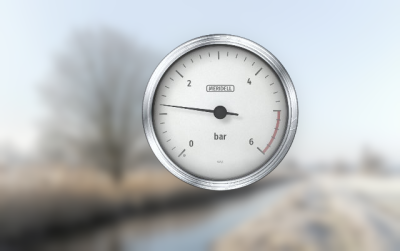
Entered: value=1.2 unit=bar
